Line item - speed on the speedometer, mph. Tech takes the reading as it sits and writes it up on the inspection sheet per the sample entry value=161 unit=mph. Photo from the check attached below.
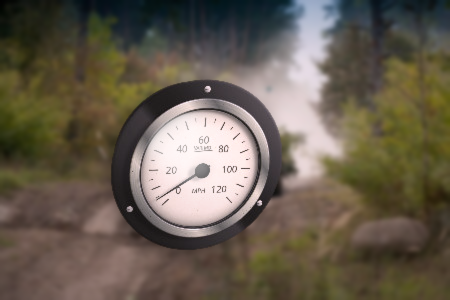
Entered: value=5 unit=mph
